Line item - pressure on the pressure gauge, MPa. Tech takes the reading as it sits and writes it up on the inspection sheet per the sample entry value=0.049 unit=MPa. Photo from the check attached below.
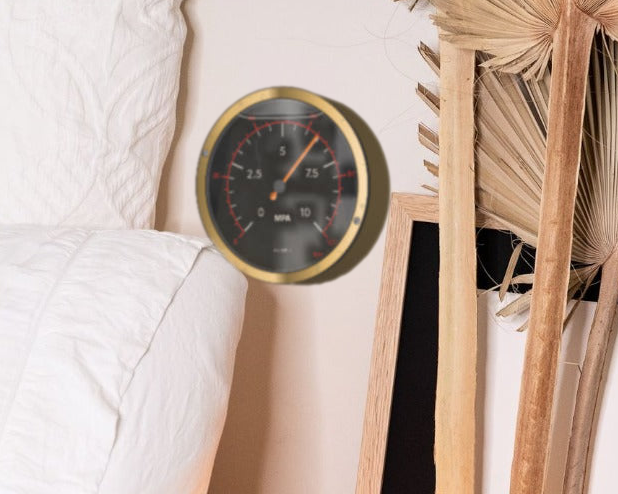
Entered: value=6.5 unit=MPa
